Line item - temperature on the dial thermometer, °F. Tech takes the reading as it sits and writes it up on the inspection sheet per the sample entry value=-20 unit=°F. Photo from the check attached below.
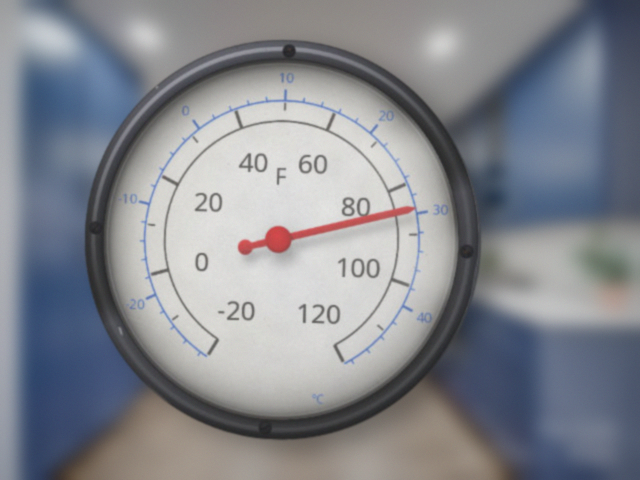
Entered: value=85 unit=°F
